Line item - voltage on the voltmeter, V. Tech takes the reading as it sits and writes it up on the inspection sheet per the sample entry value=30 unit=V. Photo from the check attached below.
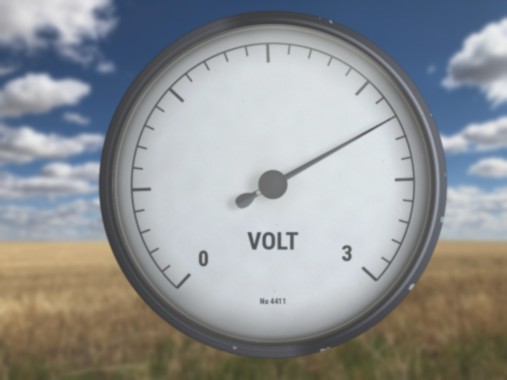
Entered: value=2.2 unit=V
